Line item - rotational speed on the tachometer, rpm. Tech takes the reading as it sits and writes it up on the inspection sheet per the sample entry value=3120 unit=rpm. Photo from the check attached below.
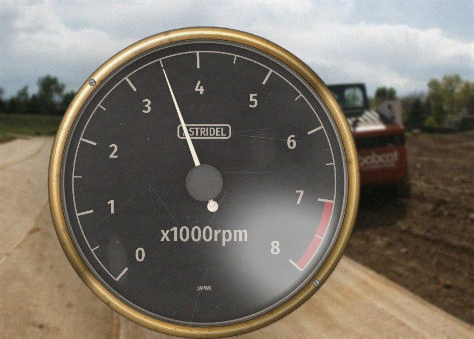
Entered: value=3500 unit=rpm
